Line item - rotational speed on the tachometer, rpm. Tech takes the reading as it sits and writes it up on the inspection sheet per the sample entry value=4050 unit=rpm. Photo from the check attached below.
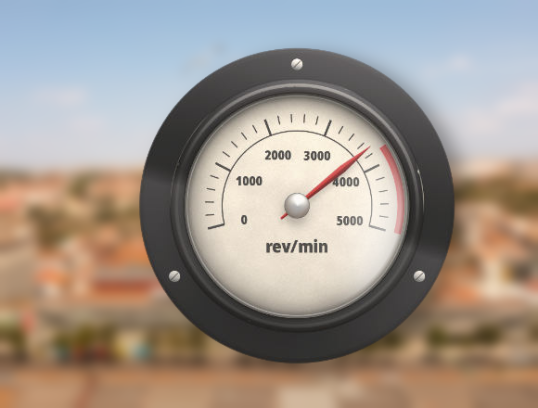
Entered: value=3700 unit=rpm
